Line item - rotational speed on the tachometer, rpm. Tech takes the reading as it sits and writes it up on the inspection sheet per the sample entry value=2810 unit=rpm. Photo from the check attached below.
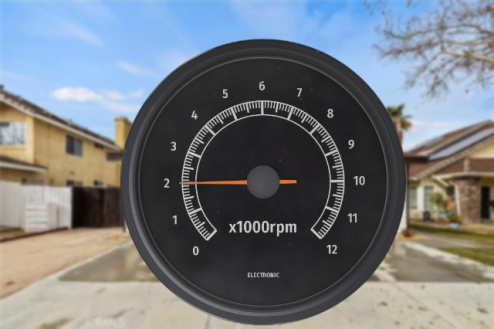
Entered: value=2000 unit=rpm
